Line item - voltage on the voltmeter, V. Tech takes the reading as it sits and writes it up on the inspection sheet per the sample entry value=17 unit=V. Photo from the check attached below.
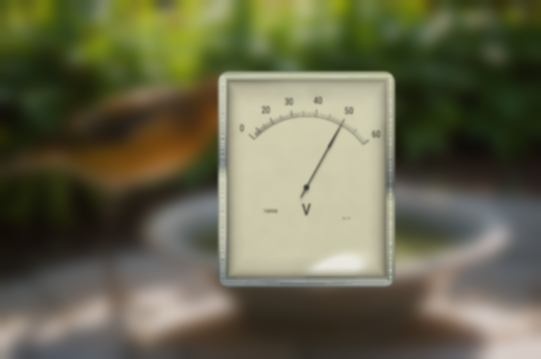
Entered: value=50 unit=V
